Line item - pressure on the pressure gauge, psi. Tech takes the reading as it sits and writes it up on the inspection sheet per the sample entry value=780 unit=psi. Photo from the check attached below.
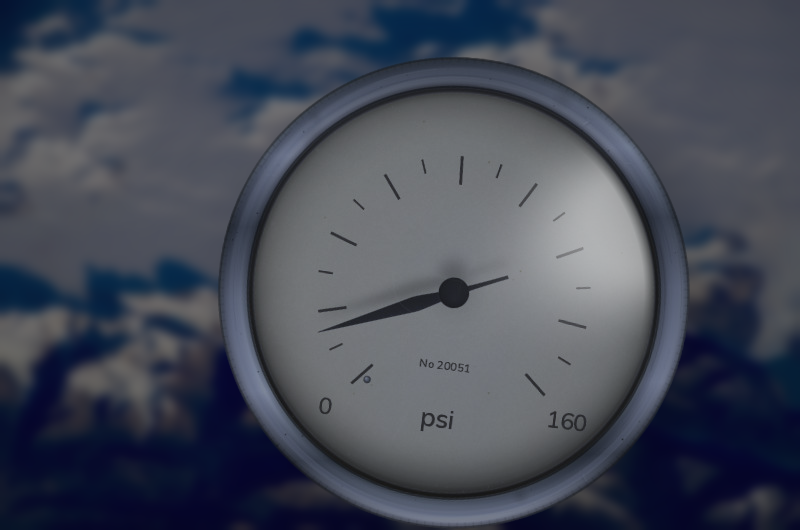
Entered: value=15 unit=psi
